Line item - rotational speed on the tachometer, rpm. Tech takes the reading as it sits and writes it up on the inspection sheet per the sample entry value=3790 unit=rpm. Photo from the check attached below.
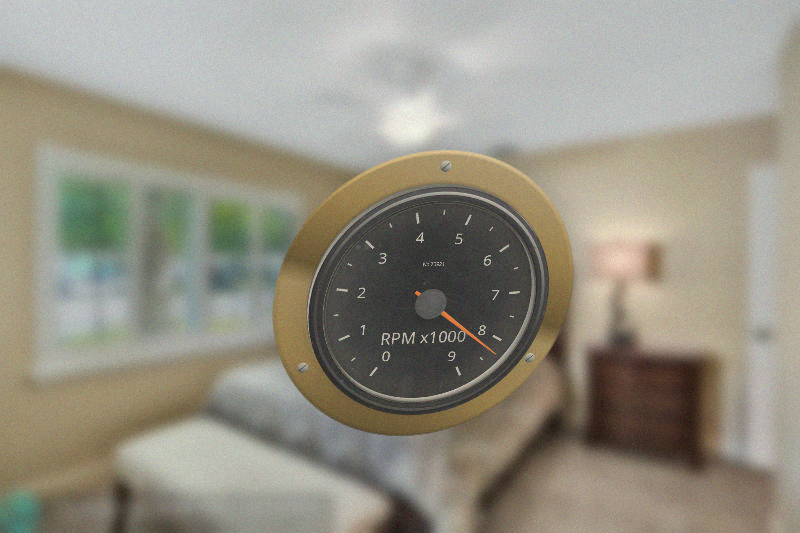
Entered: value=8250 unit=rpm
